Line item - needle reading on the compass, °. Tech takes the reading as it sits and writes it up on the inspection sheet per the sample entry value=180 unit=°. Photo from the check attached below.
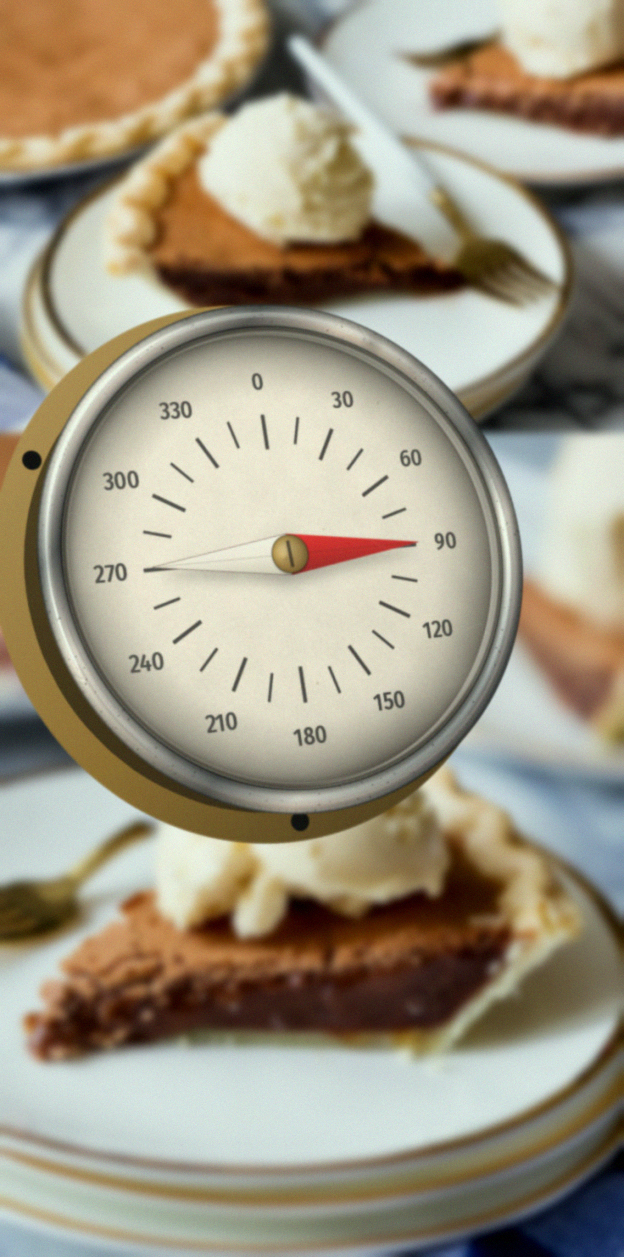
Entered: value=90 unit=°
